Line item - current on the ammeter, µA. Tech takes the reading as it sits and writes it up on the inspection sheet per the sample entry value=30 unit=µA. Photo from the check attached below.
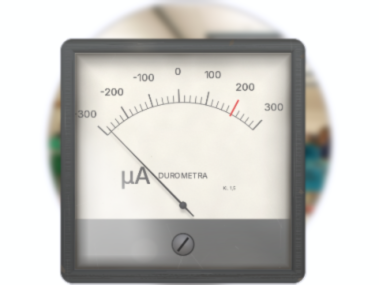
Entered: value=-280 unit=µA
